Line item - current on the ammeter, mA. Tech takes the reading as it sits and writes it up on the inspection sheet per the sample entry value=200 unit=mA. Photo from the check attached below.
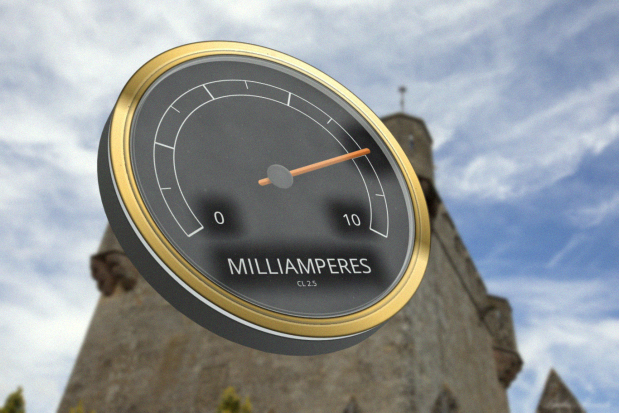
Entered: value=8 unit=mA
